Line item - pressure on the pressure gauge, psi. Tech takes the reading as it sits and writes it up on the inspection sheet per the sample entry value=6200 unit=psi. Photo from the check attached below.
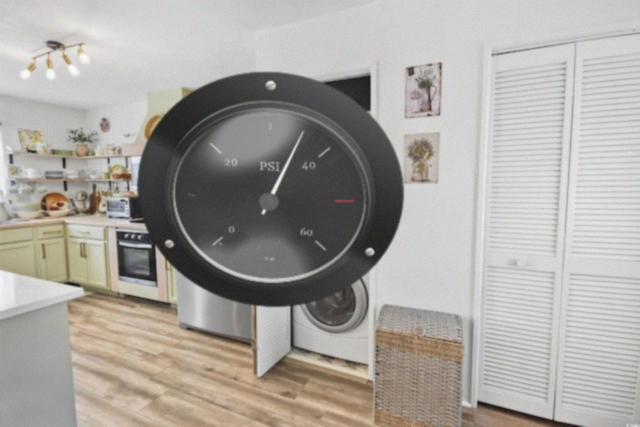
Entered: value=35 unit=psi
